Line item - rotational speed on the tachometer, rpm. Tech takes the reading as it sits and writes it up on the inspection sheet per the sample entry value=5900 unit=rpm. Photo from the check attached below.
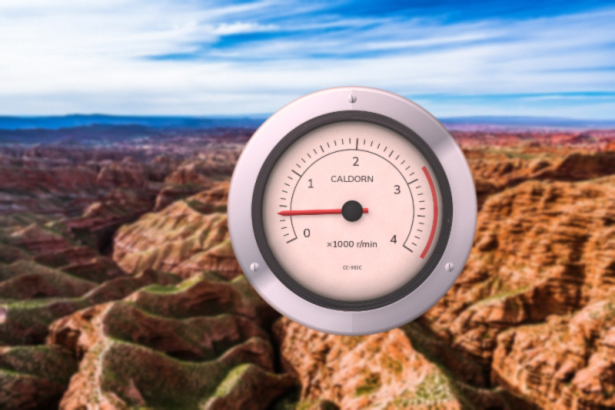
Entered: value=400 unit=rpm
